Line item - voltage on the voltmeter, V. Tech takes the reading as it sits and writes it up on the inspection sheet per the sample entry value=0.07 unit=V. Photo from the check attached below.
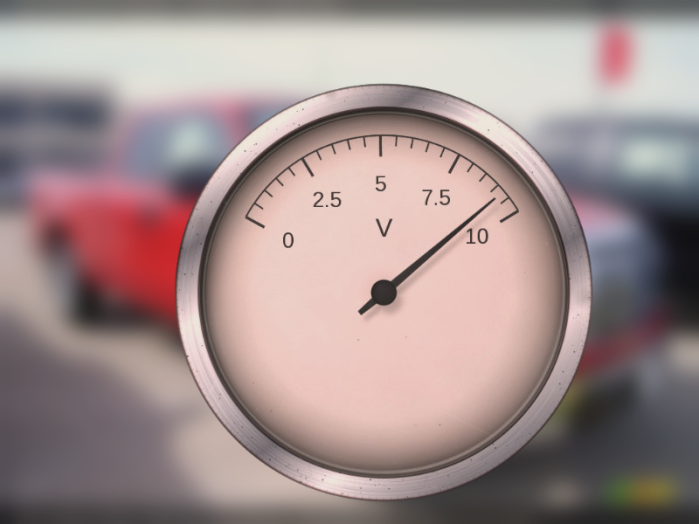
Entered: value=9.25 unit=V
